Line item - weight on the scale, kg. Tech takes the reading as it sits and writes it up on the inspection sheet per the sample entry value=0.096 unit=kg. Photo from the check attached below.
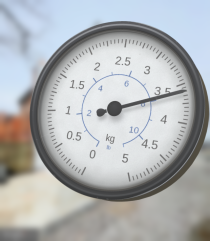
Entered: value=3.6 unit=kg
